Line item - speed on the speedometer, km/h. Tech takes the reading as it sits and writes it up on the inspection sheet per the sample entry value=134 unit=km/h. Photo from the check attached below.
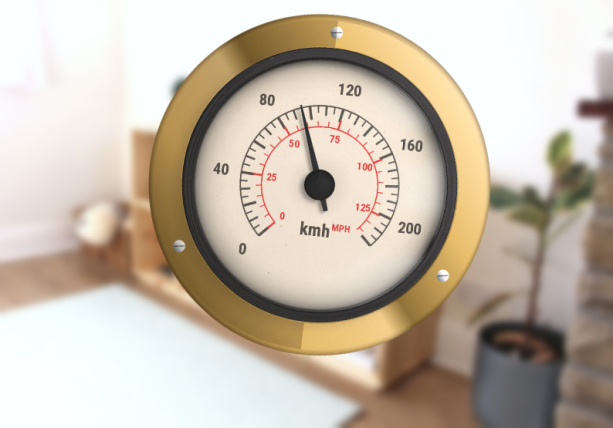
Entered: value=95 unit=km/h
